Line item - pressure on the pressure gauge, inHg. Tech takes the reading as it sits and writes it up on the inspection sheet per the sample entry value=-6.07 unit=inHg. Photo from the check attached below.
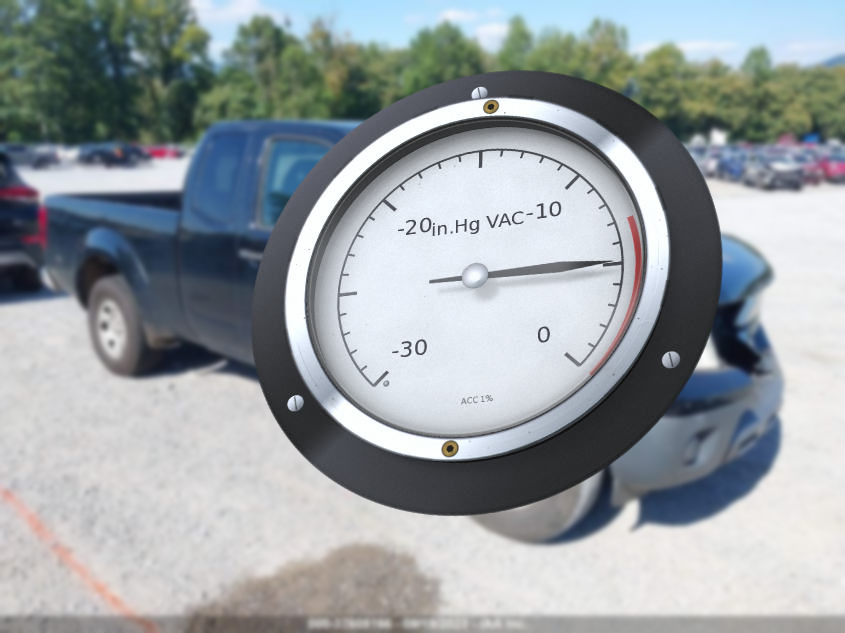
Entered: value=-5 unit=inHg
